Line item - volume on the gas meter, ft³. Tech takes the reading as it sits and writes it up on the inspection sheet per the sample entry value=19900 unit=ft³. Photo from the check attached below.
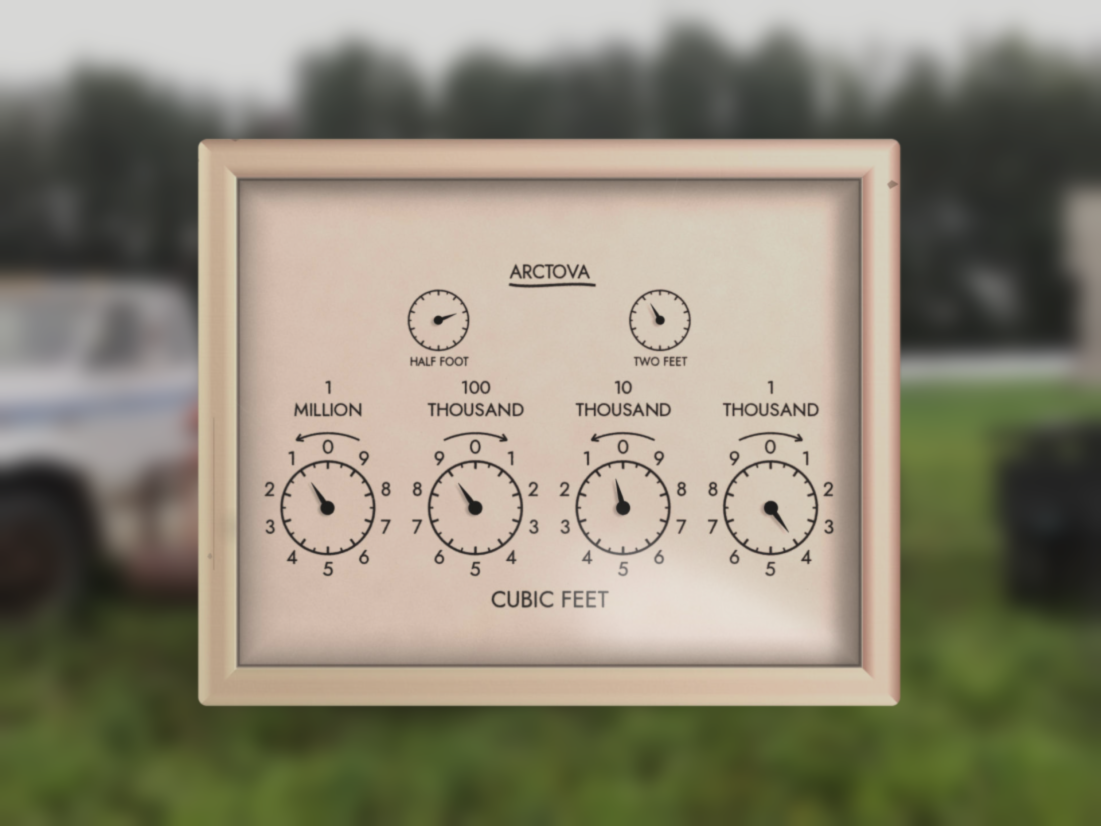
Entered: value=90400 unit=ft³
